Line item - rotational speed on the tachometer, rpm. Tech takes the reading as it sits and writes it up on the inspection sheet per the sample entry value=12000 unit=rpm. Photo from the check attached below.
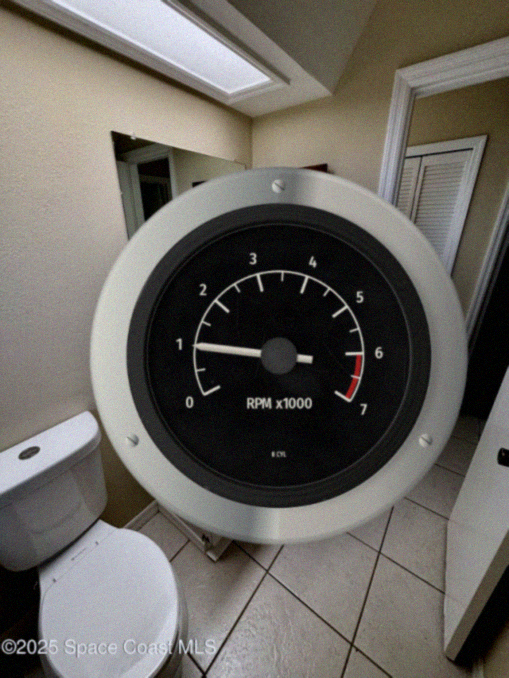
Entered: value=1000 unit=rpm
